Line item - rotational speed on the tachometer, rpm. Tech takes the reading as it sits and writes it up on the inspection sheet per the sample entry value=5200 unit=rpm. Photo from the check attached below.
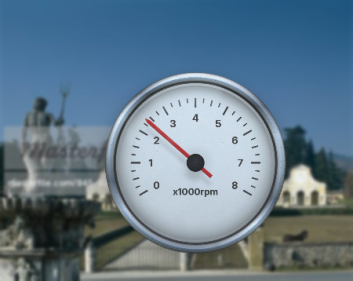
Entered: value=2375 unit=rpm
